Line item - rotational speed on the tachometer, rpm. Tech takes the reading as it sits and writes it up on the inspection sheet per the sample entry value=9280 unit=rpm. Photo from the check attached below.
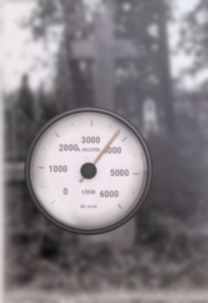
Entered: value=3750 unit=rpm
